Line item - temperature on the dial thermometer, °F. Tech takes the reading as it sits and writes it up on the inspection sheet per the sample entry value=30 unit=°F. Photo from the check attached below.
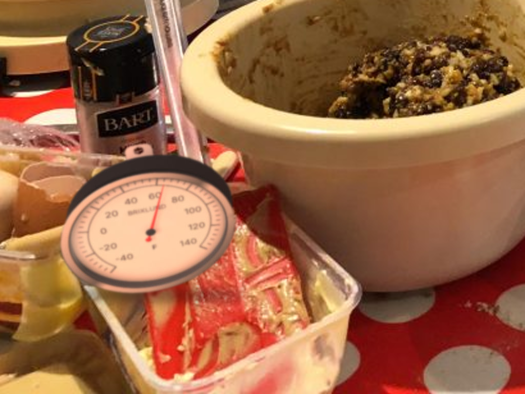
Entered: value=64 unit=°F
